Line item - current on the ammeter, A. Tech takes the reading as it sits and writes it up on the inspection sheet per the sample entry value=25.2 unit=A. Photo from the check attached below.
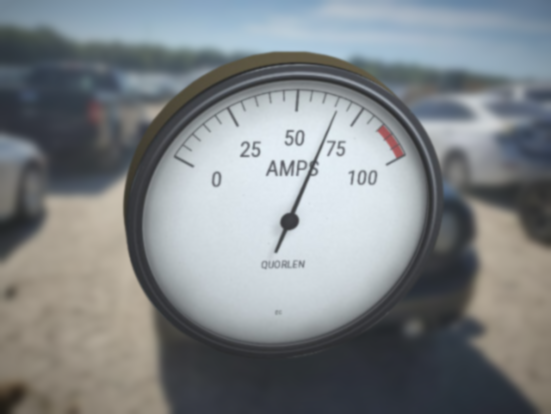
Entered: value=65 unit=A
